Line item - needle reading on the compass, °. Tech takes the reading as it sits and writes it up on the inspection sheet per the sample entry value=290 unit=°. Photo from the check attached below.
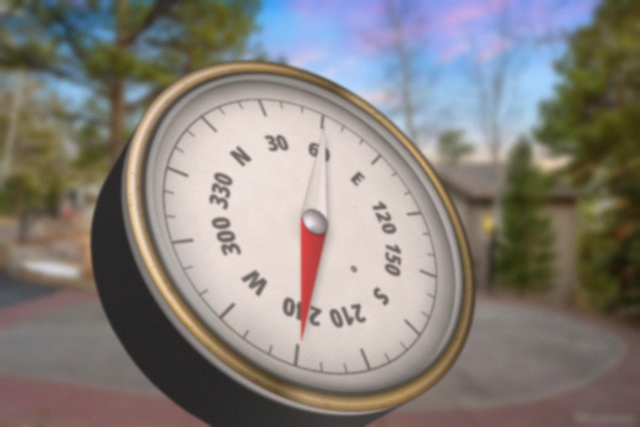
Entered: value=240 unit=°
